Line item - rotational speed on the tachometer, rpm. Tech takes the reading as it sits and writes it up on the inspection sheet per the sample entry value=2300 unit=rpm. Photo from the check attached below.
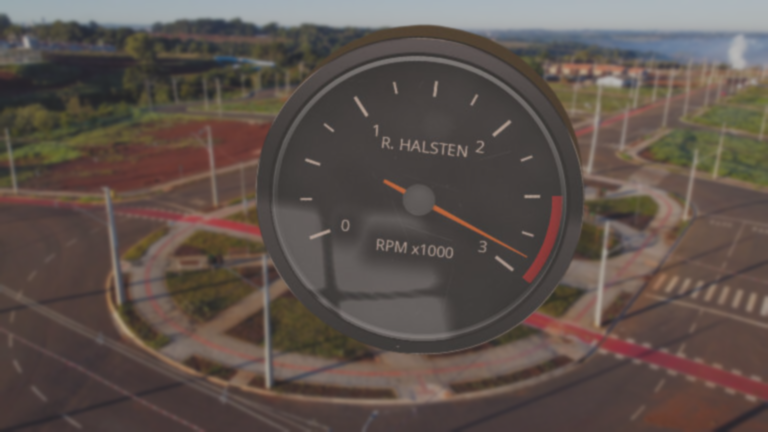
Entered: value=2875 unit=rpm
